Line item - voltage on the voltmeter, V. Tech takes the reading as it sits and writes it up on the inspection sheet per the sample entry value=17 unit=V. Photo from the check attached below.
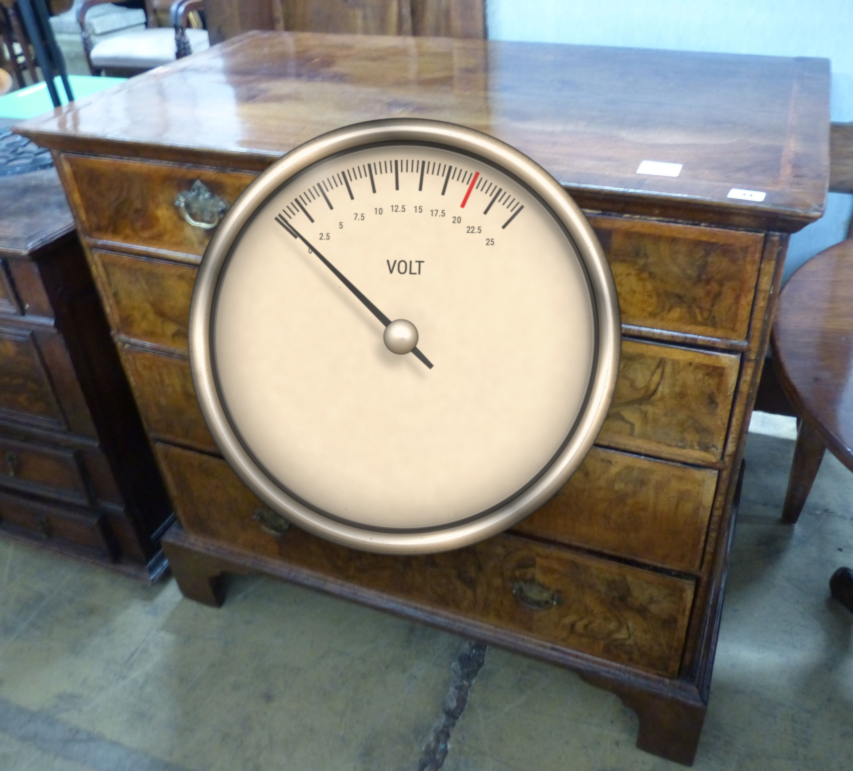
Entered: value=0.5 unit=V
